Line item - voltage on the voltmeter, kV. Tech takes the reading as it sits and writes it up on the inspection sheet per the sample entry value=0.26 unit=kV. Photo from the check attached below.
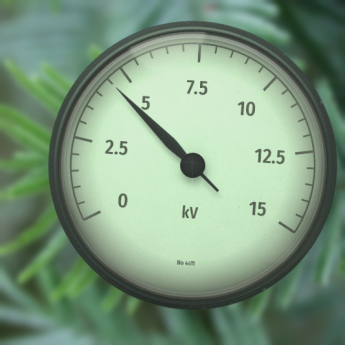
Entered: value=4.5 unit=kV
